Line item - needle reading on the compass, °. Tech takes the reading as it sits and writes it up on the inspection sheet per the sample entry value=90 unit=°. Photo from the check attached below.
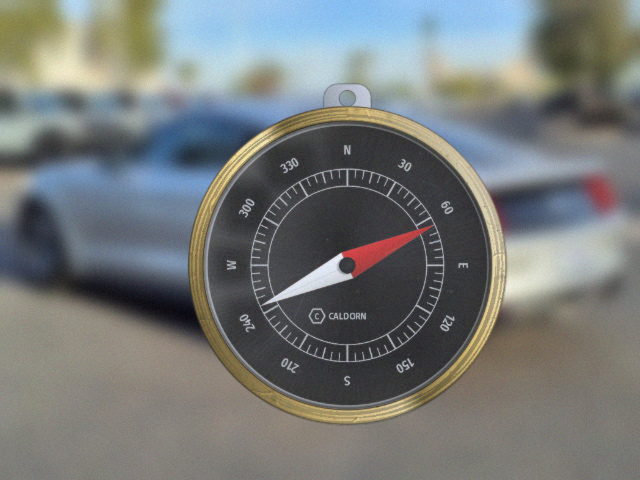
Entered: value=65 unit=°
